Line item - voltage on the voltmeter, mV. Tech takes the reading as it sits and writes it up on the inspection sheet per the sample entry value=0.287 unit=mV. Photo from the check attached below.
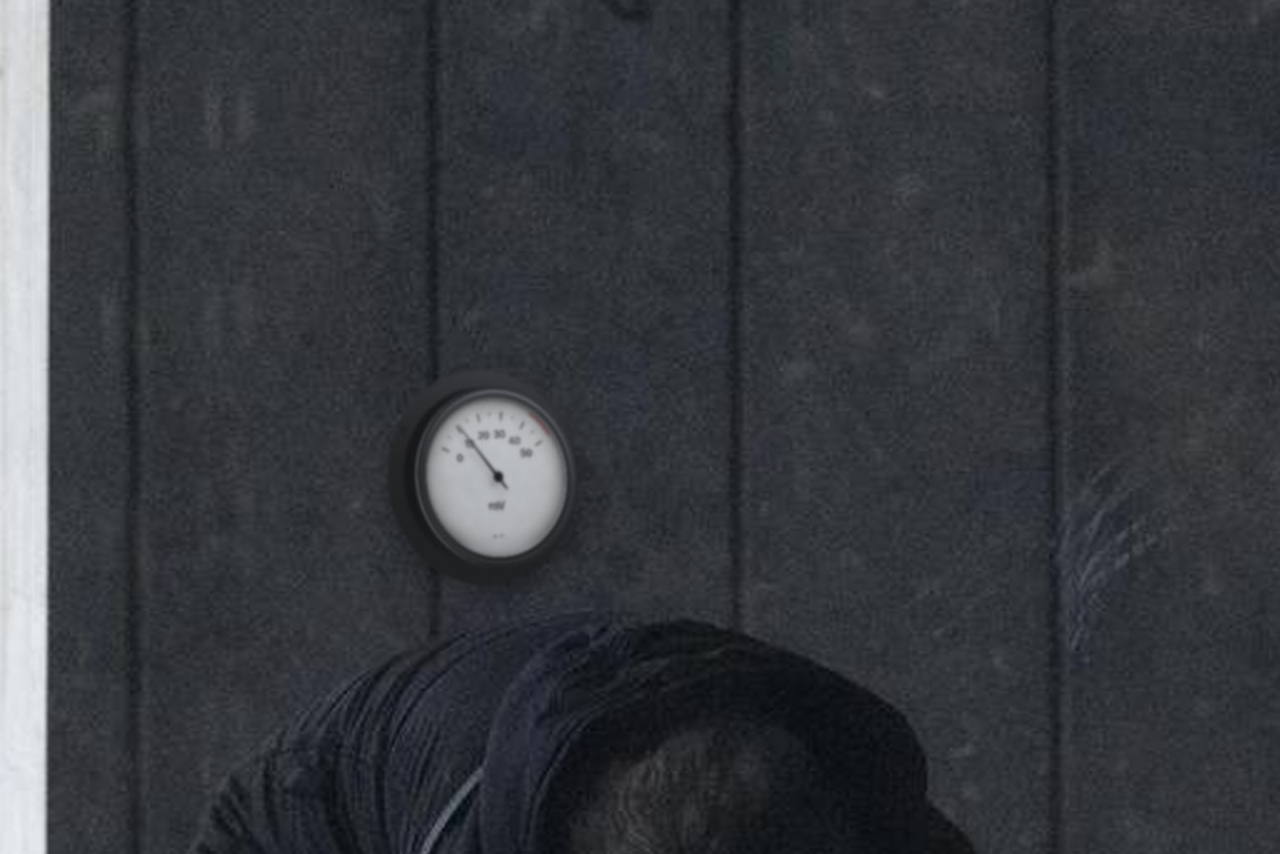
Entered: value=10 unit=mV
